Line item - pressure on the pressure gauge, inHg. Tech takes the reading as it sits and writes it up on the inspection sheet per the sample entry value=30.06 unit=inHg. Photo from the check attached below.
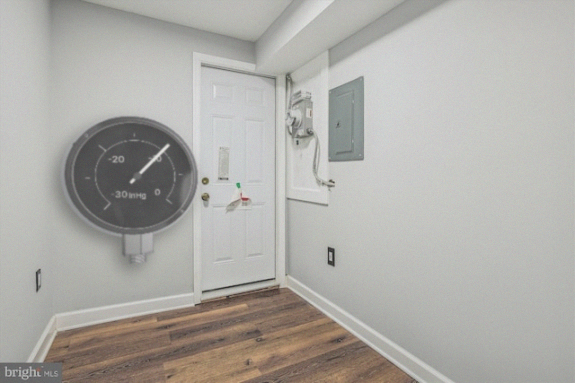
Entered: value=-10 unit=inHg
